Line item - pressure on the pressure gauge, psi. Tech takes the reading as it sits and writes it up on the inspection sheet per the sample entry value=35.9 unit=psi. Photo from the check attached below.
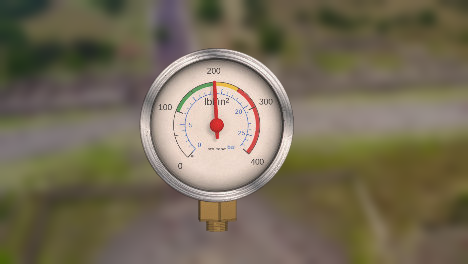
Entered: value=200 unit=psi
